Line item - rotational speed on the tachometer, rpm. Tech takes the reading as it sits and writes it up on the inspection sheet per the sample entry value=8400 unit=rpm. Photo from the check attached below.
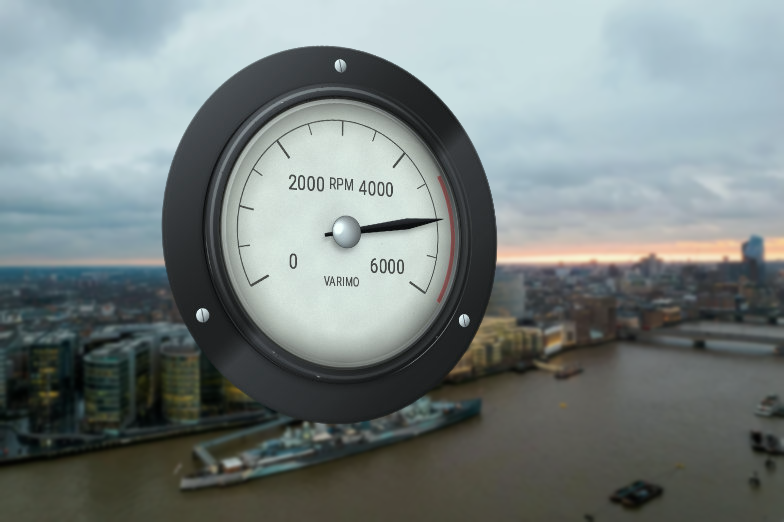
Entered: value=5000 unit=rpm
